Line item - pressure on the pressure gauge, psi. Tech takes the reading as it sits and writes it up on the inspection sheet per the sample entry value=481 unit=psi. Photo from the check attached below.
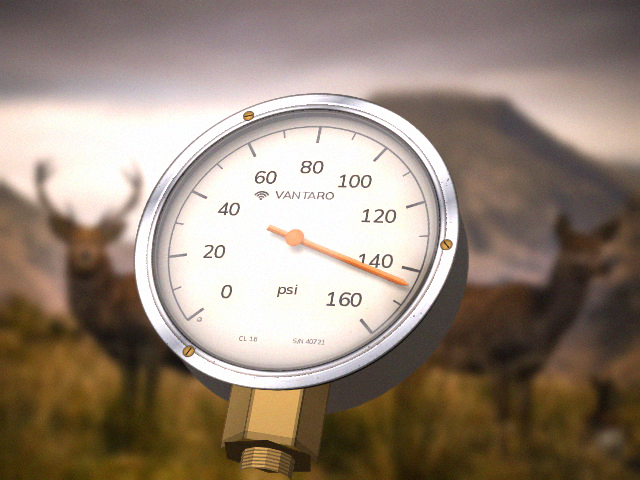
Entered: value=145 unit=psi
